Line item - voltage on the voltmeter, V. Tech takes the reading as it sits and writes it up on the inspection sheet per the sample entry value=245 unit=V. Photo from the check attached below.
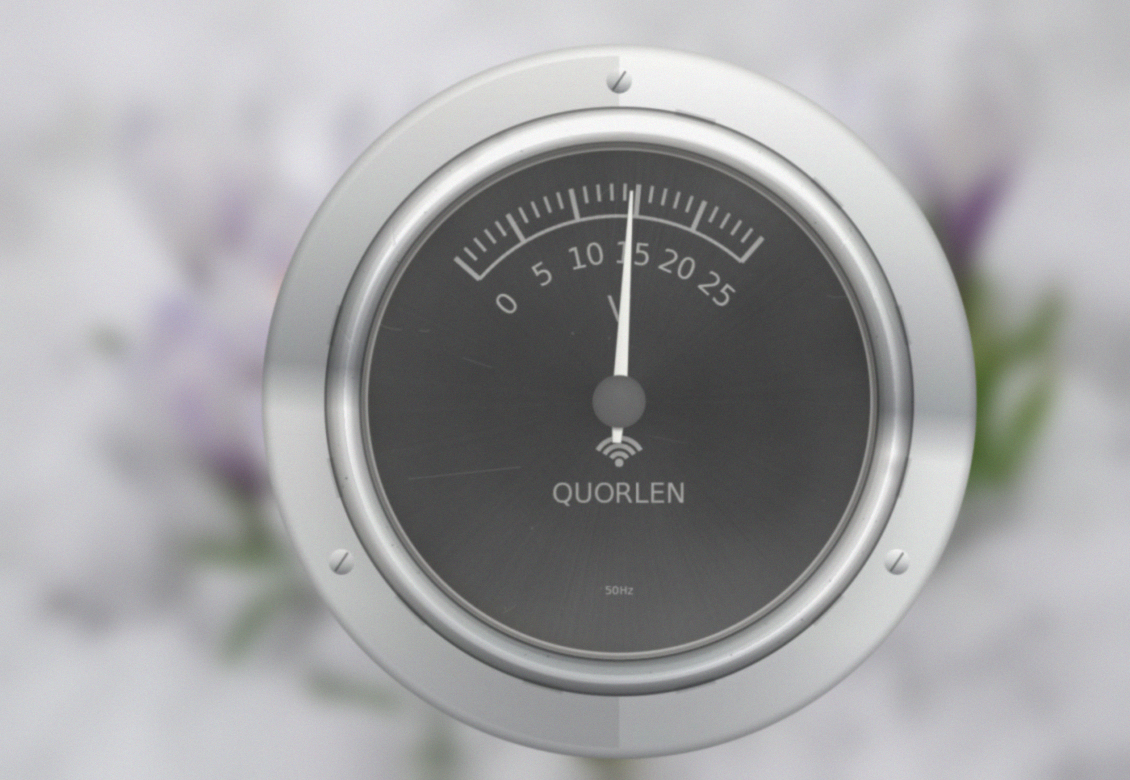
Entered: value=14.5 unit=V
